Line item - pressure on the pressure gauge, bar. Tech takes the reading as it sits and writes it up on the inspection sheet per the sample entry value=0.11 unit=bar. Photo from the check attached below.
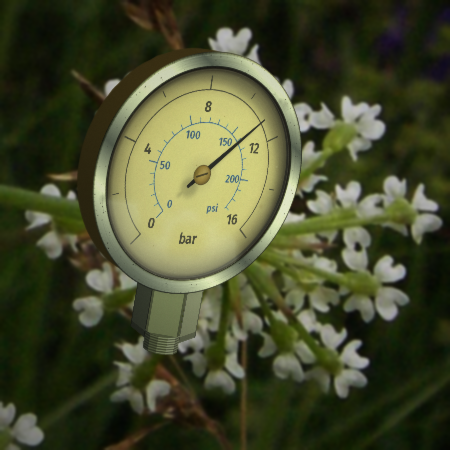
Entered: value=11 unit=bar
